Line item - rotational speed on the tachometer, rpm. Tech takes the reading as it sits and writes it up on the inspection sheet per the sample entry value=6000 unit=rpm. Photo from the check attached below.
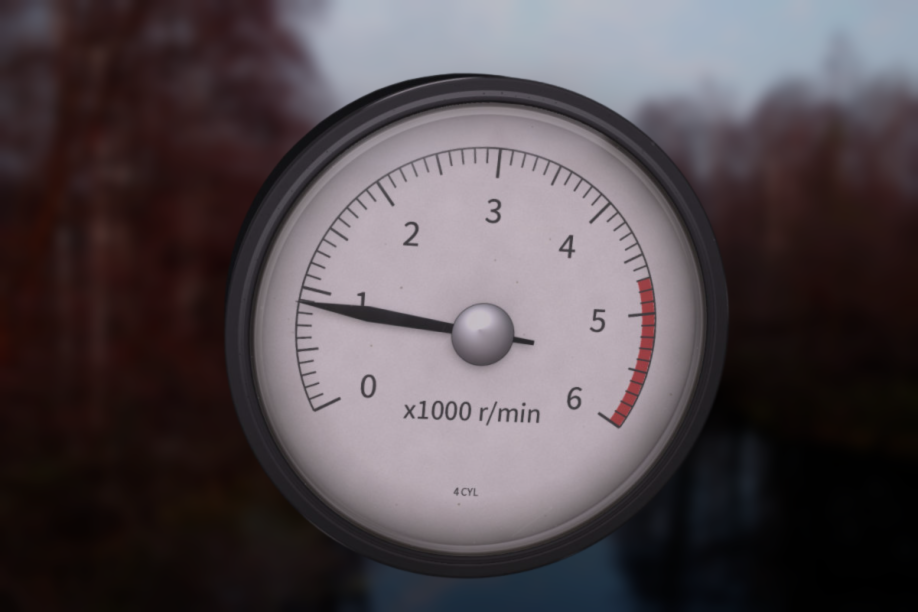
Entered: value=900 unit=rpm
